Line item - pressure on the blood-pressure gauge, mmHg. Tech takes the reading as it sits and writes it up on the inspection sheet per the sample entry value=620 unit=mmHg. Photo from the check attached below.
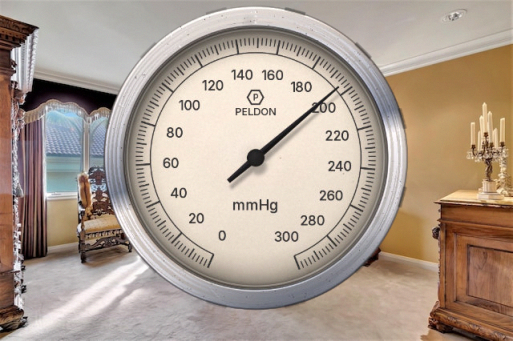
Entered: value=196 unit=mmHg
